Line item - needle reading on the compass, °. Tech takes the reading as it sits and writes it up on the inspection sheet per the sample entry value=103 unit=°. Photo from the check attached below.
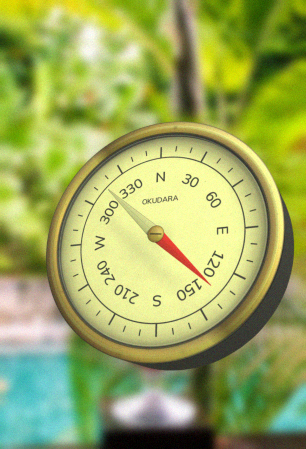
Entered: value=135 unit=°
